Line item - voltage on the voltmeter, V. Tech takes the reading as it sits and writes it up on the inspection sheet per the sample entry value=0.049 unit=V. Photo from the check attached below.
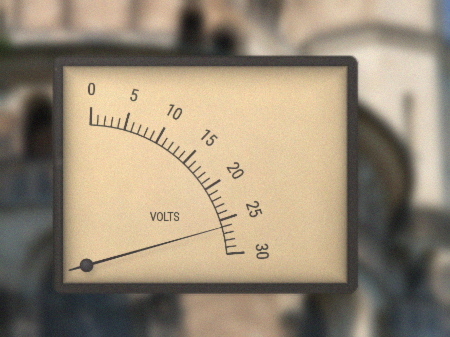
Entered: value=26 unit=V
